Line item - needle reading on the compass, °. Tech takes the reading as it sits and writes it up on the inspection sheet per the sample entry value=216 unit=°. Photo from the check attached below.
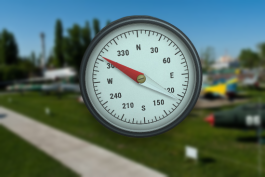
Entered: value=305 unit=°
